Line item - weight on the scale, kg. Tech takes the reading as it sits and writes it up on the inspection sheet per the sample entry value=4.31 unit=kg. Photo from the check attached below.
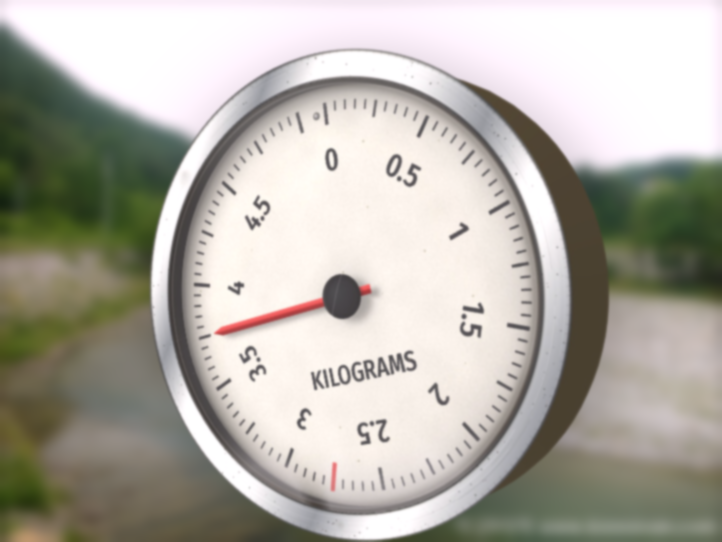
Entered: value=3.75 unit=kg
